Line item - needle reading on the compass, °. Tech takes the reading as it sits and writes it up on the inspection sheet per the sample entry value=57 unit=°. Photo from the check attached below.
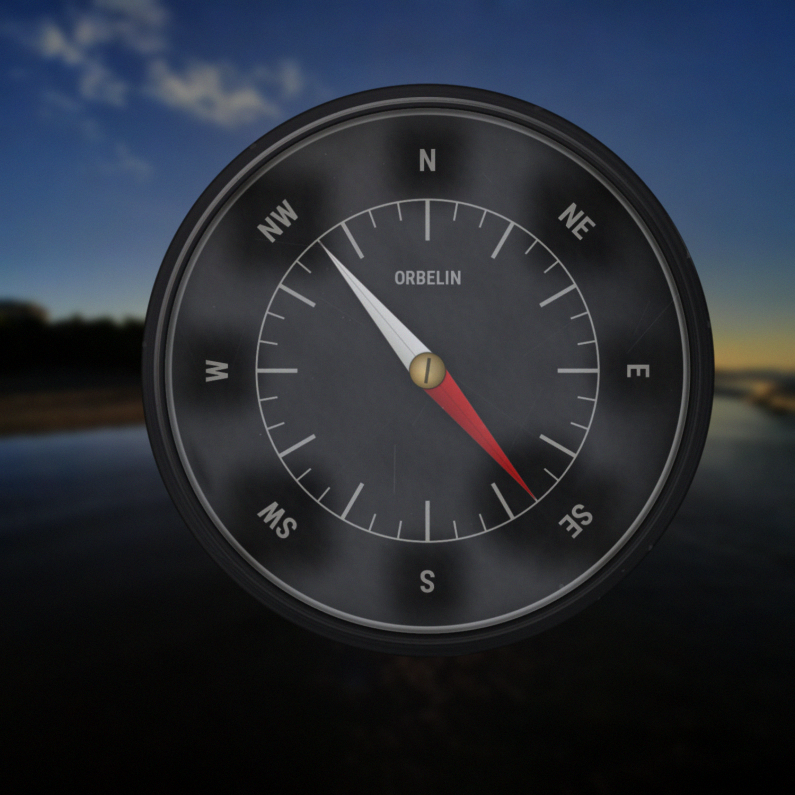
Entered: value=140 unit=°
